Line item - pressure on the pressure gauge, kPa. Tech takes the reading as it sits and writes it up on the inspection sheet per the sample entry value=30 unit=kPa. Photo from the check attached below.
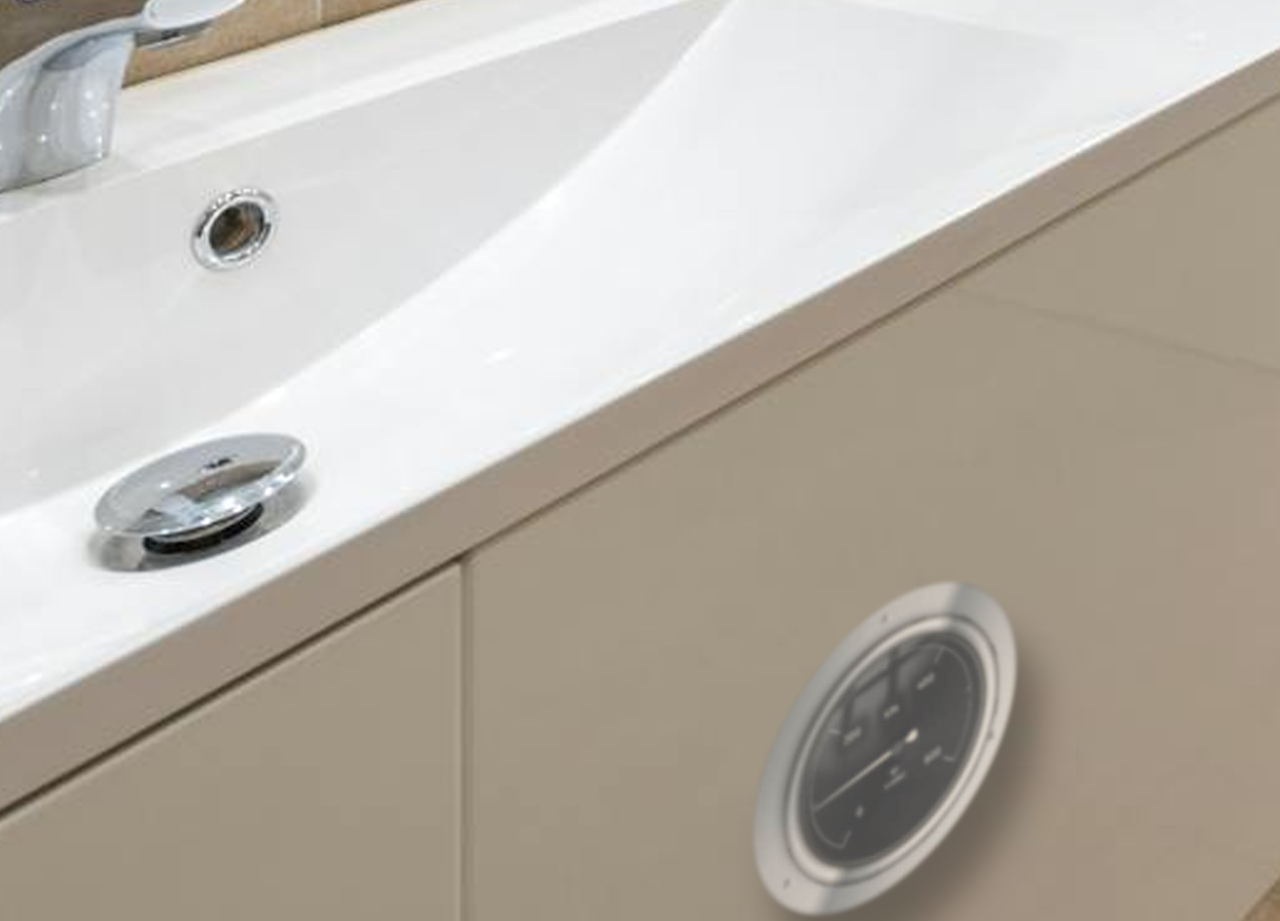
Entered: value=100 unit=kPa
